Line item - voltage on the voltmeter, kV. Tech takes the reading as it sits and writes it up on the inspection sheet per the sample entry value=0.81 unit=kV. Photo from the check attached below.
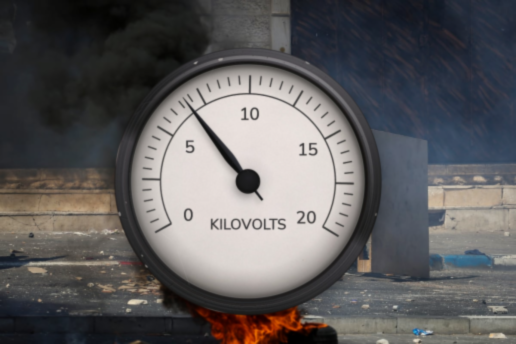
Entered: value=6.75 unit=kV
